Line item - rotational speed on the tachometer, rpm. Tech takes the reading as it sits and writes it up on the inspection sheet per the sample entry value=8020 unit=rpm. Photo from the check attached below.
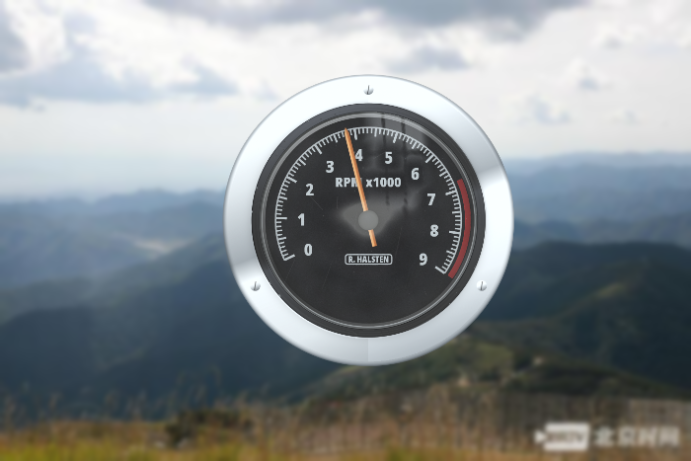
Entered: value=3800 unit=rpm
